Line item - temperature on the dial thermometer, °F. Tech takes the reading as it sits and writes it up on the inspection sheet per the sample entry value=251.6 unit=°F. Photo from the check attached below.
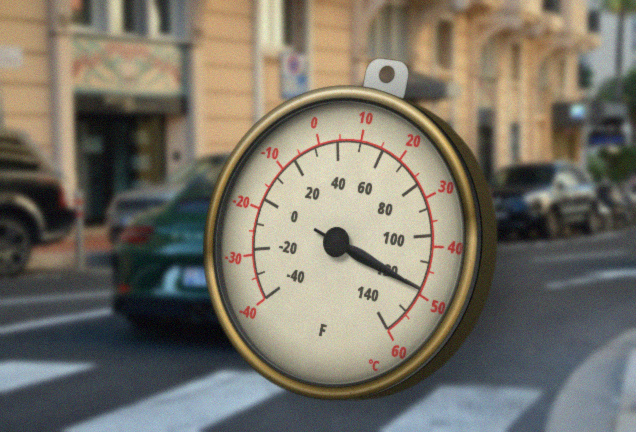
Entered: value=120 unit=°F
